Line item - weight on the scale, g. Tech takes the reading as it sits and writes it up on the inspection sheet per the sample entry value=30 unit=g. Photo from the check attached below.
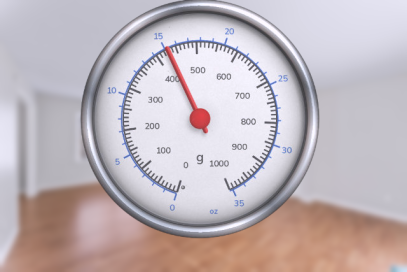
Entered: value=430 unit=g
